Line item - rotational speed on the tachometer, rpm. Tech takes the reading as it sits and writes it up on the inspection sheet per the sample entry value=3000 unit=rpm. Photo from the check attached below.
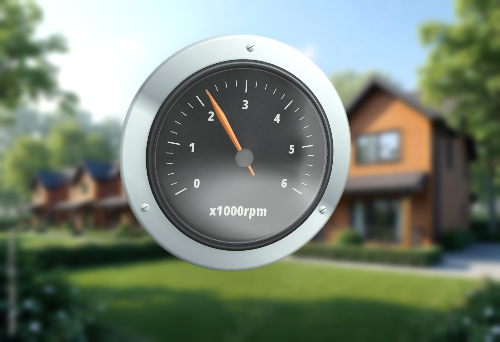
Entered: value=2200 unit=rpm
